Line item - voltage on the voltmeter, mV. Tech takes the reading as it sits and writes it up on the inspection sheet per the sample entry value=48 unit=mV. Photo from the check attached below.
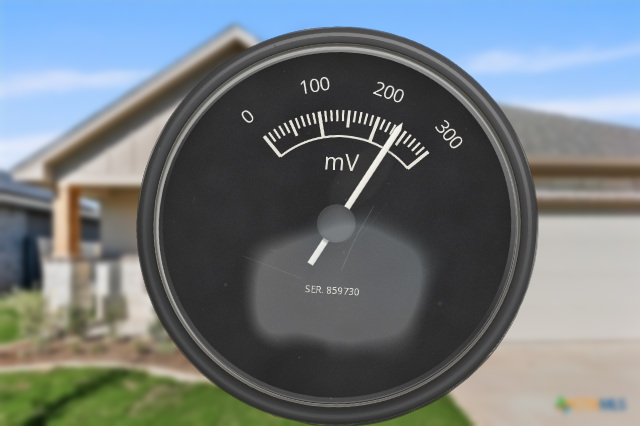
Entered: value=240 unit=mV
